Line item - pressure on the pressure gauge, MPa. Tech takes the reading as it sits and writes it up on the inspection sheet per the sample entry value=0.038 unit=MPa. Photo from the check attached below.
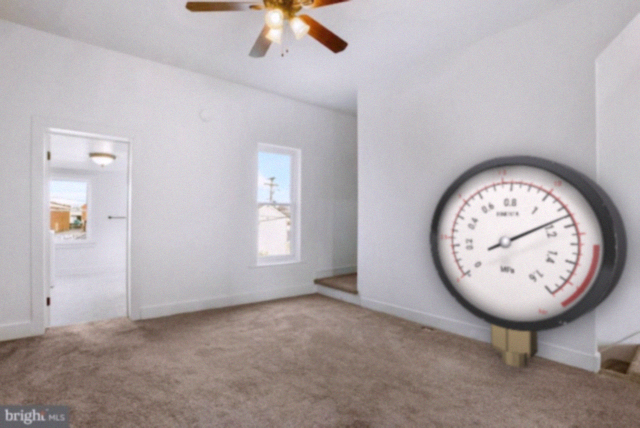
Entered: value=1.15 unit=MPa
